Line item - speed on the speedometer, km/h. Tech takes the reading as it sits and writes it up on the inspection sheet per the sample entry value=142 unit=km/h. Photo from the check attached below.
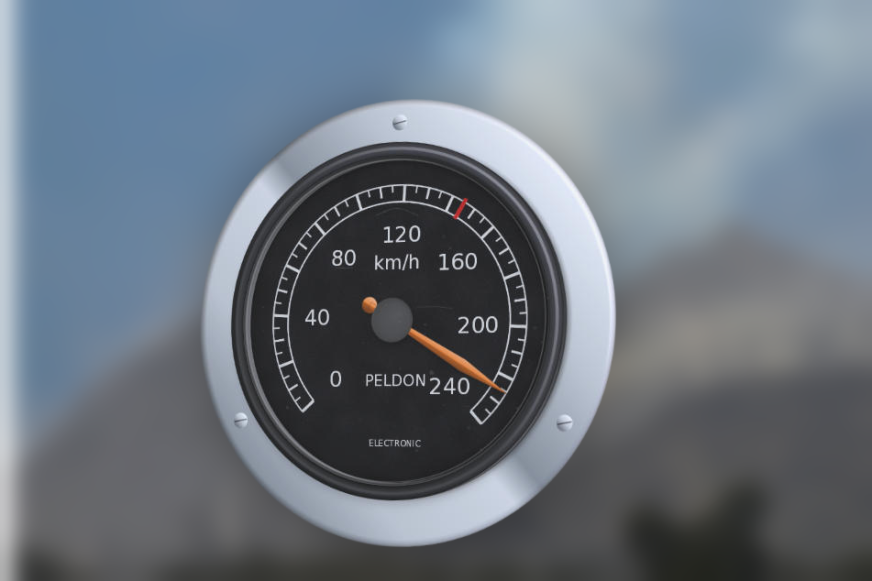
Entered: value=225 unit=km/h
